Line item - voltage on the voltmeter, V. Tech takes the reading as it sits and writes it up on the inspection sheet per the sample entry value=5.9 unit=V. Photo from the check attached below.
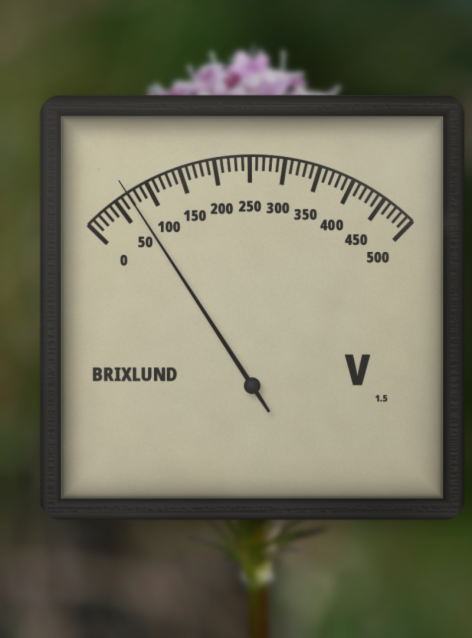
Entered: value=70 unit=V
